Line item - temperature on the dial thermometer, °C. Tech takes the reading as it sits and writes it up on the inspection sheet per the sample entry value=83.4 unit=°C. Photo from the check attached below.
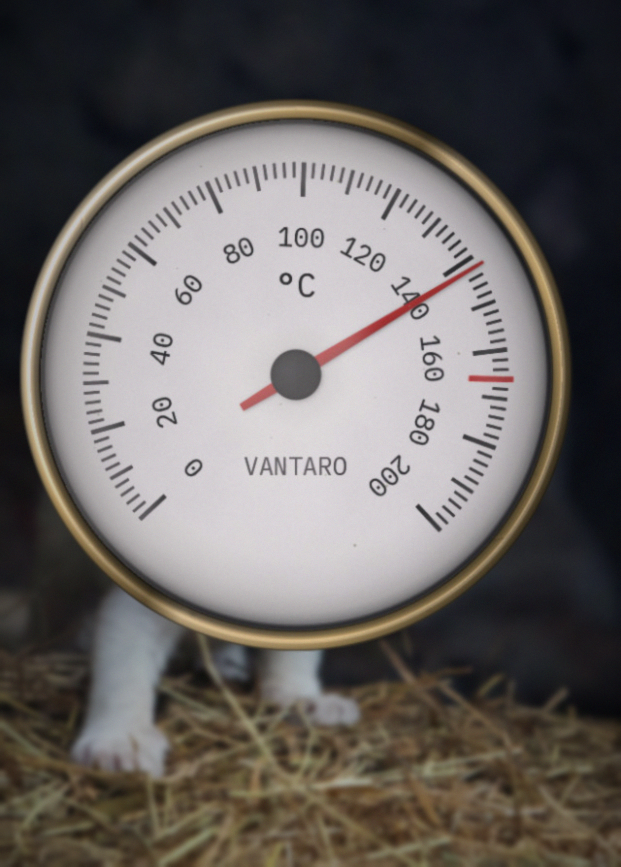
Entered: value=142 unit=°C
